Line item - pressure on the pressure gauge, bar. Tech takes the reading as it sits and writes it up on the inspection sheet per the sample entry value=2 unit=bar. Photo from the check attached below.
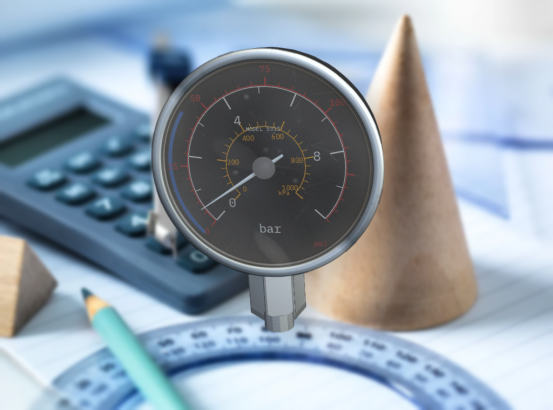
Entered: value=0.5 unit=bar
